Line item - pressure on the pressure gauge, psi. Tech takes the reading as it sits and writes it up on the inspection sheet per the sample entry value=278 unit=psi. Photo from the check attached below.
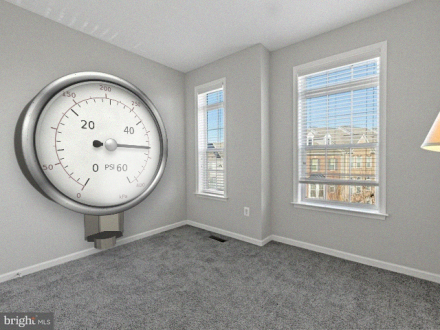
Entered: value=48 unit=psi
